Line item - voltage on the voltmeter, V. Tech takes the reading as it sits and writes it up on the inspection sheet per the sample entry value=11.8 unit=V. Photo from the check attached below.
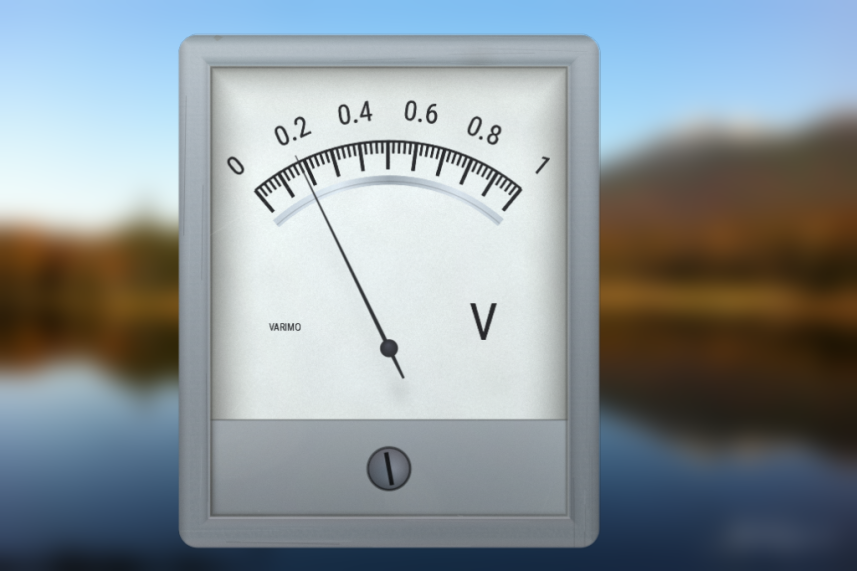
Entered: value=0.18 unit=V
